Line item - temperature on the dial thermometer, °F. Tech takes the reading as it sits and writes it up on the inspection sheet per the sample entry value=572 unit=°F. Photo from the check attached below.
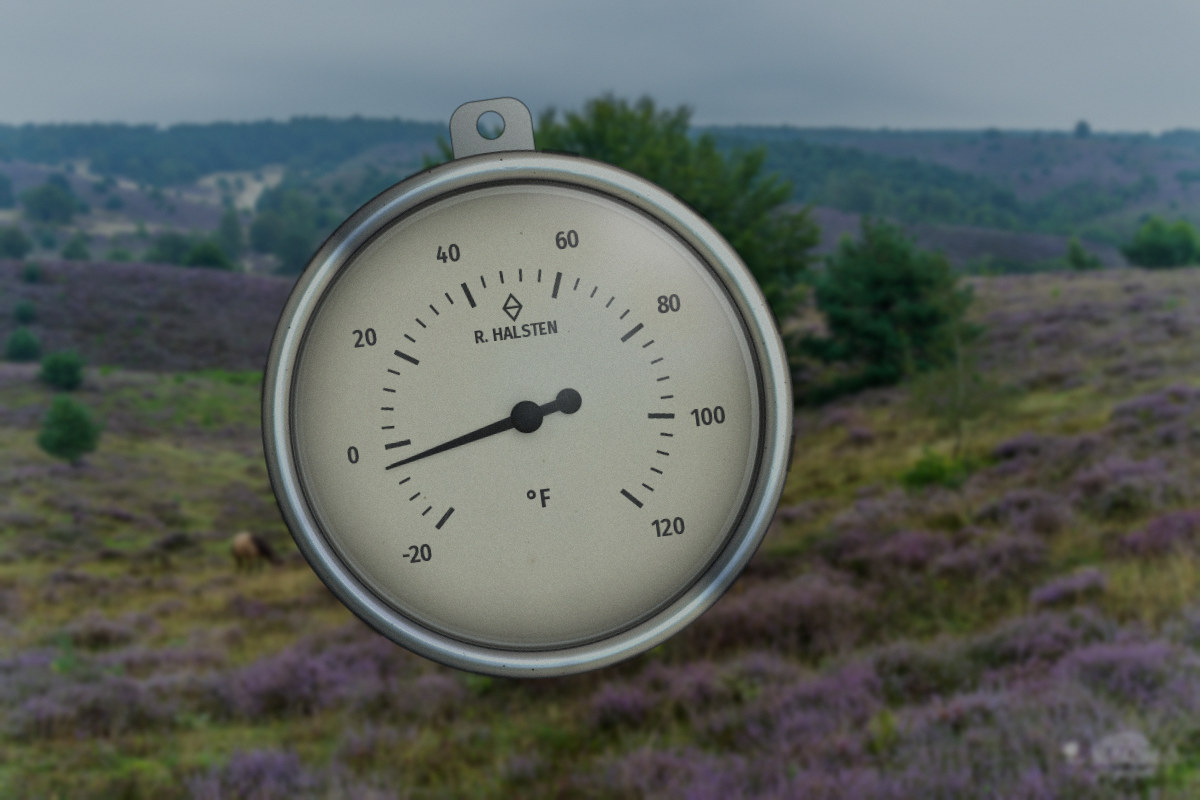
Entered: value=-4 unit=°F
